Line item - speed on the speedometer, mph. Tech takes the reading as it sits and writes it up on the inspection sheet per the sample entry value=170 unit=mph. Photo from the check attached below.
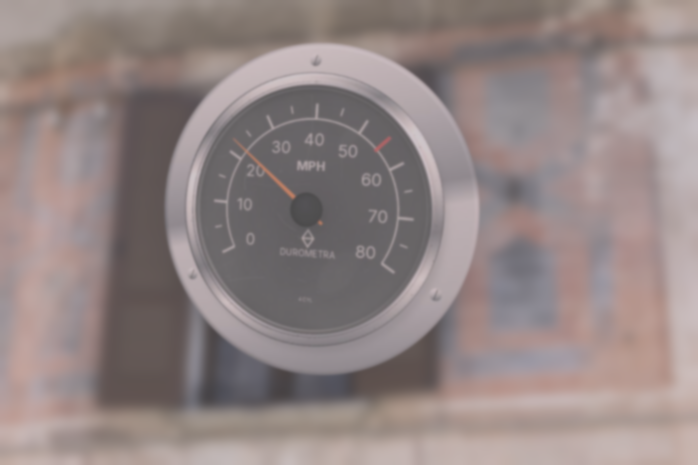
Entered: value=22.5 unit=mph
